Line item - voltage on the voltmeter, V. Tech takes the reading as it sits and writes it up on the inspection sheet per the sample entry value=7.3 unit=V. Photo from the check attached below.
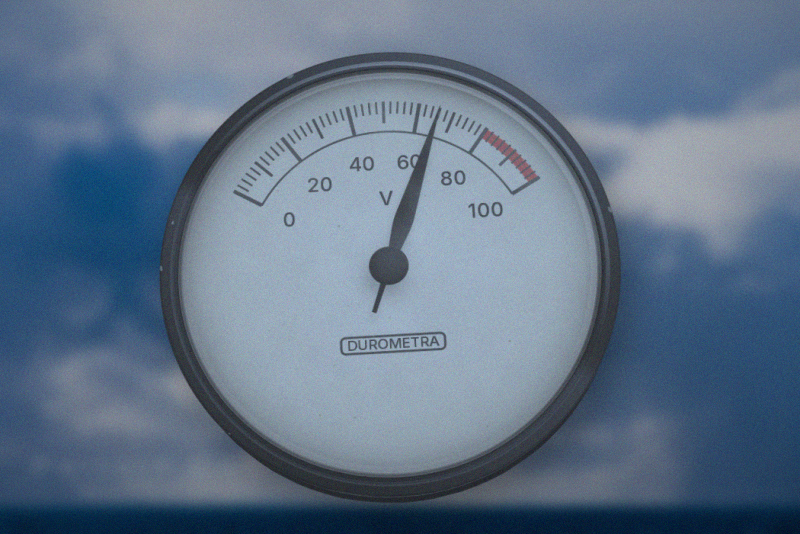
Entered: value=66 unit=V
